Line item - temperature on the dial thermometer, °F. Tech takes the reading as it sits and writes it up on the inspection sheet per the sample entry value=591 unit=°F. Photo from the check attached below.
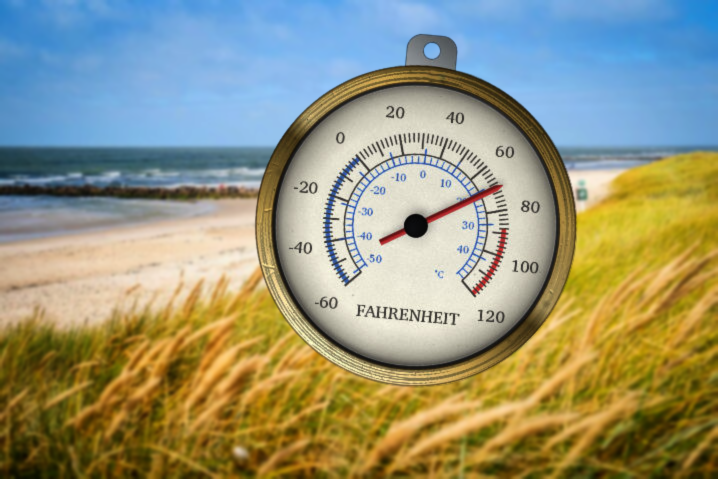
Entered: value=70 unit=°F
